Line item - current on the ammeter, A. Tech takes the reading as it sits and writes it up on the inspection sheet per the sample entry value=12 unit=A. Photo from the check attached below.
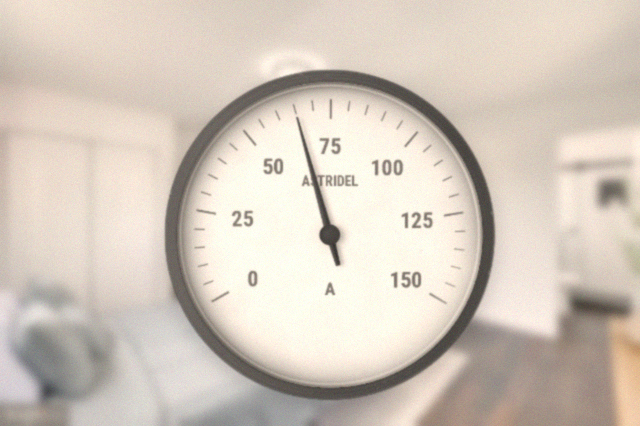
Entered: value=65 unit=A
